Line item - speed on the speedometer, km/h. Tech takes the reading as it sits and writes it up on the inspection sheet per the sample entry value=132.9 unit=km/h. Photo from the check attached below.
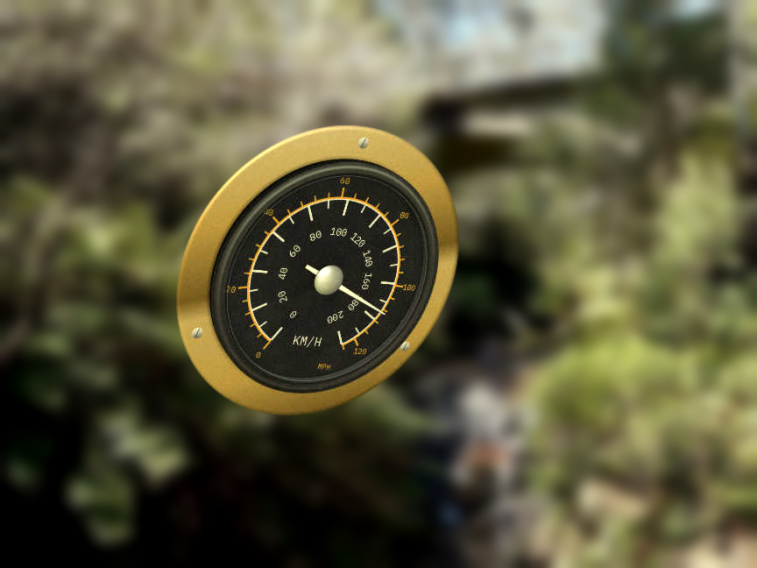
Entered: value=175 unit=km/h
